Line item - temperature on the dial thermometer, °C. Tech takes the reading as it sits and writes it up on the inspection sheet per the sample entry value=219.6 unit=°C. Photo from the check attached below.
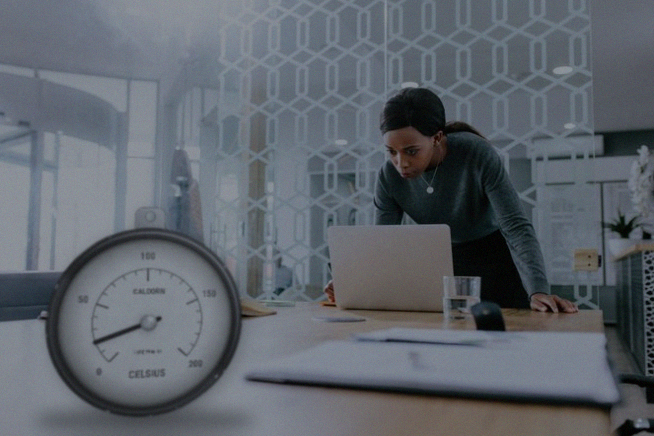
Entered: value=20 unit=°C
